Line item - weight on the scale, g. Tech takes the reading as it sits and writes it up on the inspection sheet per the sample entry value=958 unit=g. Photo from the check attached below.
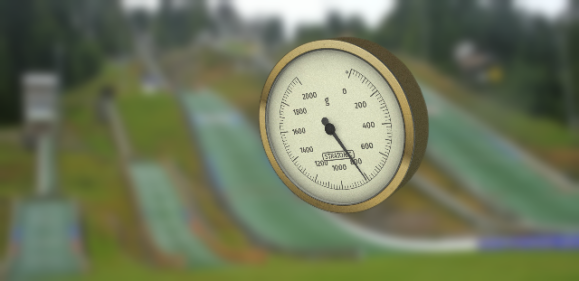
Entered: value=800 unit=g
